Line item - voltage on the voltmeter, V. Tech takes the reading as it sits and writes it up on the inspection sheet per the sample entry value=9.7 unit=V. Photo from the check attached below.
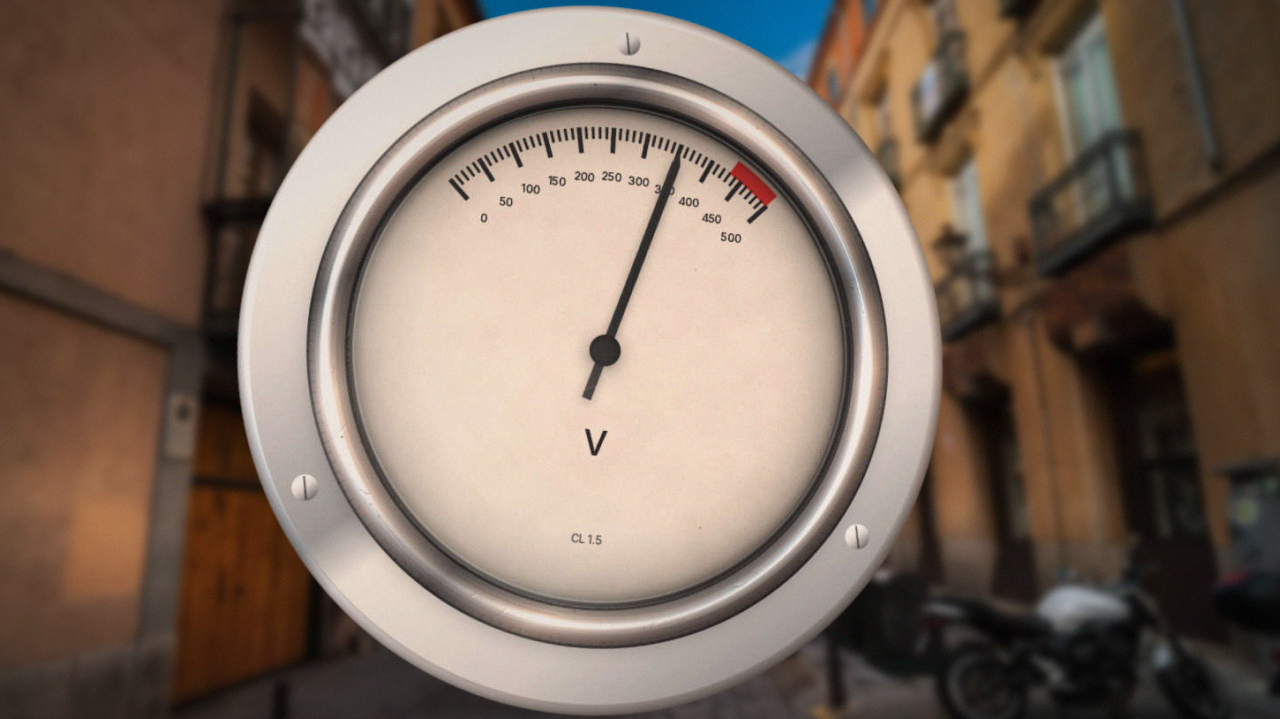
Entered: value=350 unit=V
